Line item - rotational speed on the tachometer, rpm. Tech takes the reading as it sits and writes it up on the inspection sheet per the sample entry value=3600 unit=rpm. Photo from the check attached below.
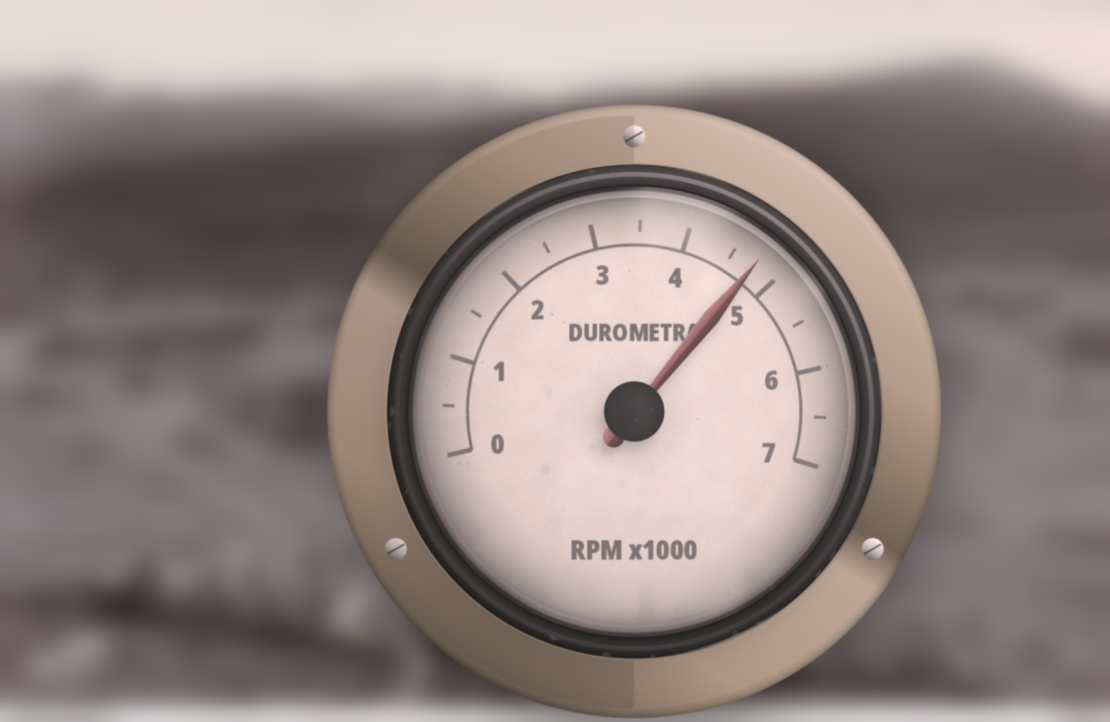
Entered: value=4750 unit=rpm
